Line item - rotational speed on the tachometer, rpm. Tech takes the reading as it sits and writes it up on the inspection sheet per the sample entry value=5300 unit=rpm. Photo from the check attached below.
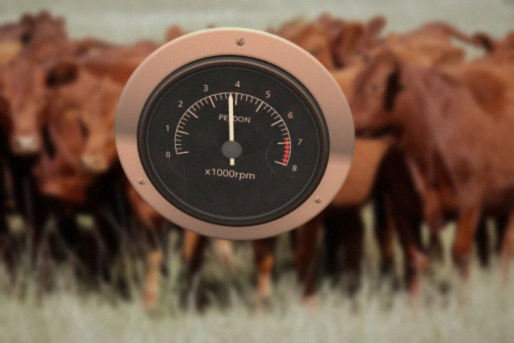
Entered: value=3800 unit=rpm
